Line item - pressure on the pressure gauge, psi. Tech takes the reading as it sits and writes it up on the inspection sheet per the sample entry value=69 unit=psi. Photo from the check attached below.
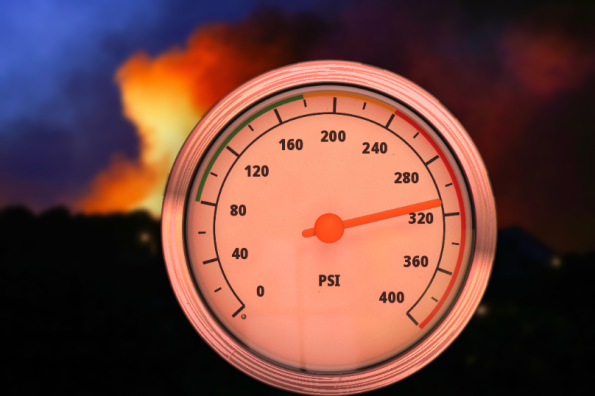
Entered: value=310 unit=psi
